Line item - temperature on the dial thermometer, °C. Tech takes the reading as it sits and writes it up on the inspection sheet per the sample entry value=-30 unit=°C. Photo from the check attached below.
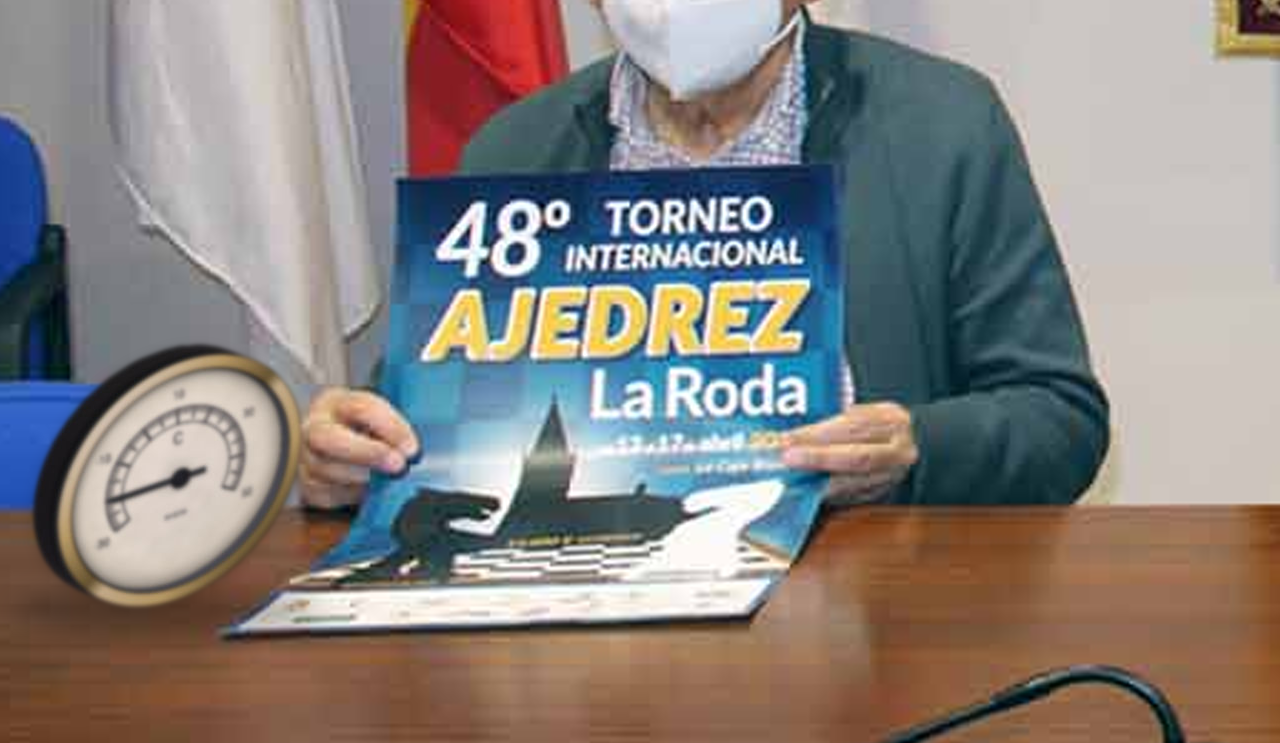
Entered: value=-20 unit=°C
